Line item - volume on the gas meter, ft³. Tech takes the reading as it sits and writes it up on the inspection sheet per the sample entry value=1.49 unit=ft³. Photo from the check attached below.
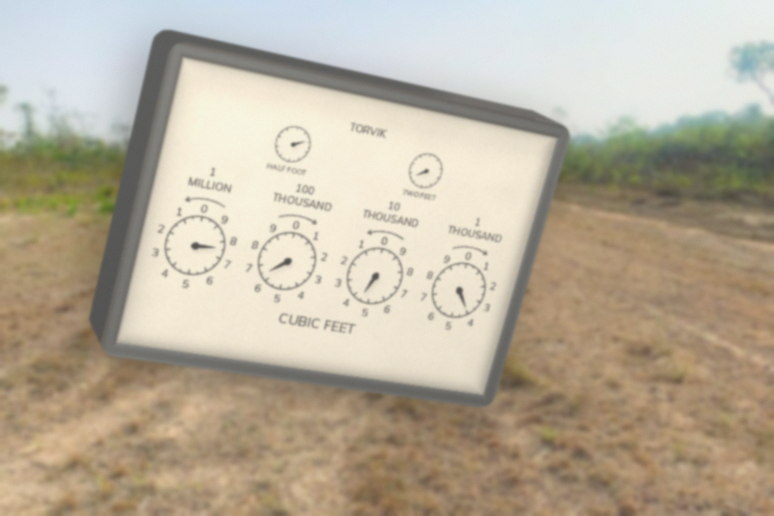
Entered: value=764400 unit=ft³
